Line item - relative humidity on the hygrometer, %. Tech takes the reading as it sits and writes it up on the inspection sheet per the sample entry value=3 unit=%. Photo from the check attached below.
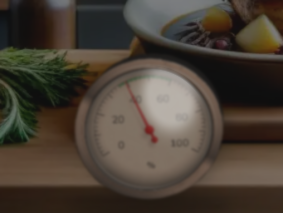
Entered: value=40 unit=%
